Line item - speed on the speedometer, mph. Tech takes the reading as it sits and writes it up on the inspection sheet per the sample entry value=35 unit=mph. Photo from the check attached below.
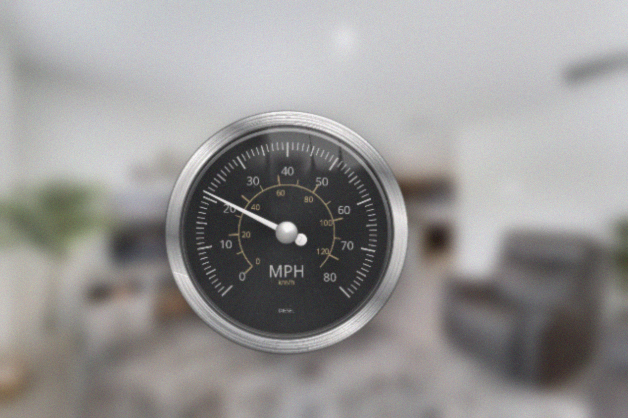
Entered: value=21 unit=mph
